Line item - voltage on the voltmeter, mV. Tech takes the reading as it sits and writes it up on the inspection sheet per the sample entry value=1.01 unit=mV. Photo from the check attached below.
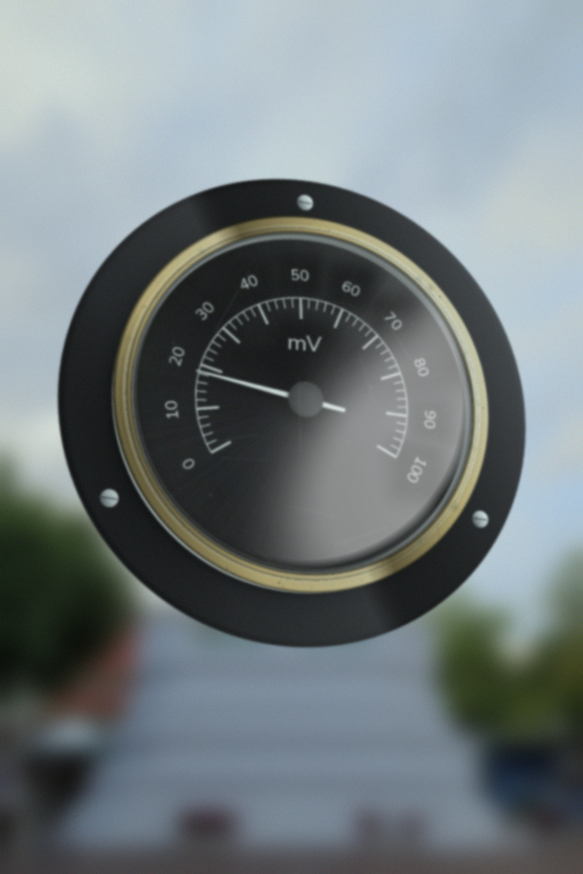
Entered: value=18 unit=mV
